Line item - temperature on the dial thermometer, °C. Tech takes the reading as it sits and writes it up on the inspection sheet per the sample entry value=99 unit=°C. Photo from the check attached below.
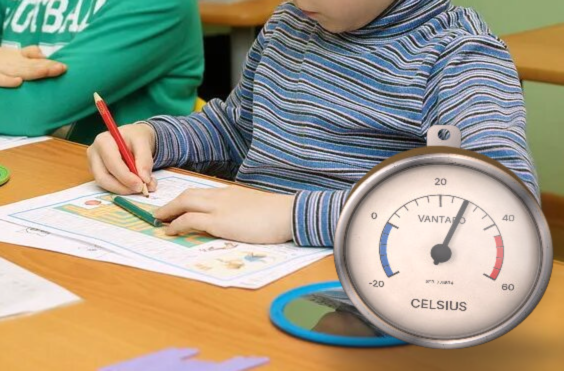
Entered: value=28 unit=°C
